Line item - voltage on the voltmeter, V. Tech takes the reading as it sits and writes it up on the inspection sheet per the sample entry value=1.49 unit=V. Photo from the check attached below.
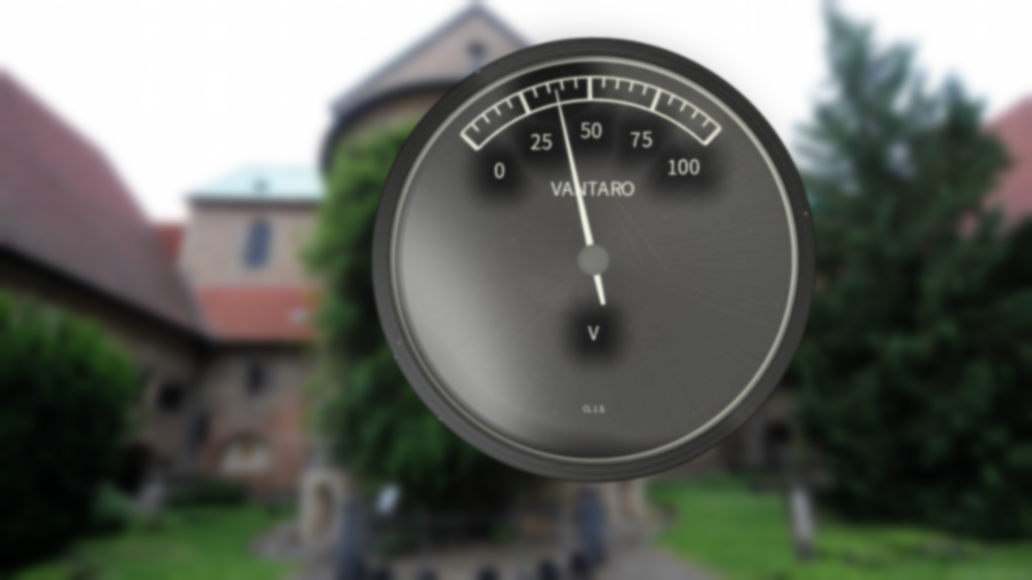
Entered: value=37.5 unit=V
